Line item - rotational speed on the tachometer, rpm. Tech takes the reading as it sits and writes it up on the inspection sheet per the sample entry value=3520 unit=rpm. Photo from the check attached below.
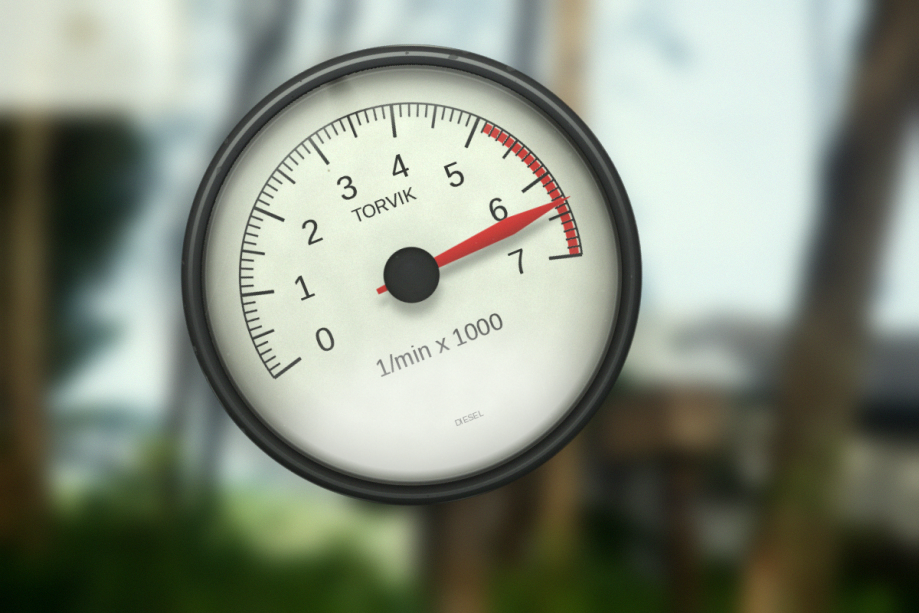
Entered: value=6350 unit=rpm
